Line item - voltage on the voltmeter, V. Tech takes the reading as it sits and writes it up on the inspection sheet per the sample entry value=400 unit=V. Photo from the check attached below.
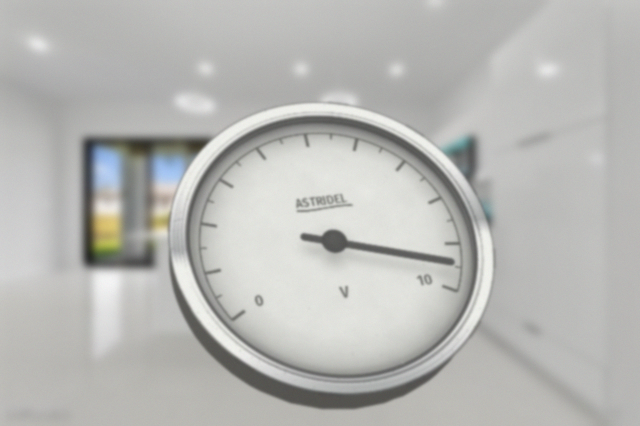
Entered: value=9.5 unit=V
